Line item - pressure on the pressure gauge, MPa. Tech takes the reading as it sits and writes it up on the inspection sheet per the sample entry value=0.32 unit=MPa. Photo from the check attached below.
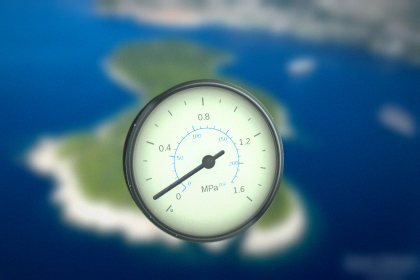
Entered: value=0.1 unit=MPa
